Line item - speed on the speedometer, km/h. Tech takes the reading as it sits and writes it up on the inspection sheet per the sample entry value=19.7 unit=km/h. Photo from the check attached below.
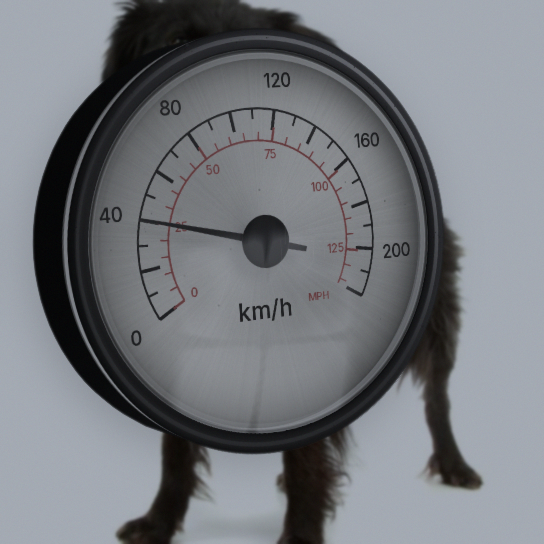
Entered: value=40 unit=km/h
